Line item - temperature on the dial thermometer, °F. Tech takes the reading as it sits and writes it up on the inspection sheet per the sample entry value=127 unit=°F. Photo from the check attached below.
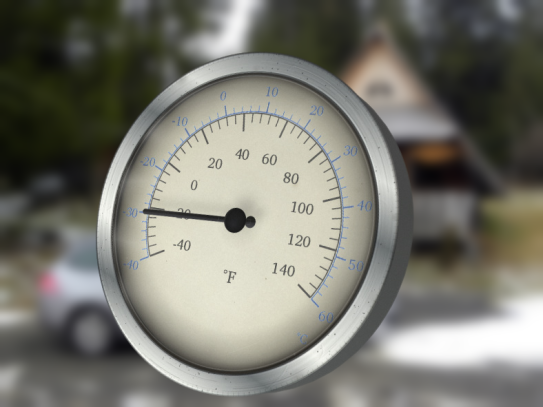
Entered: value=-22 unit=°F
